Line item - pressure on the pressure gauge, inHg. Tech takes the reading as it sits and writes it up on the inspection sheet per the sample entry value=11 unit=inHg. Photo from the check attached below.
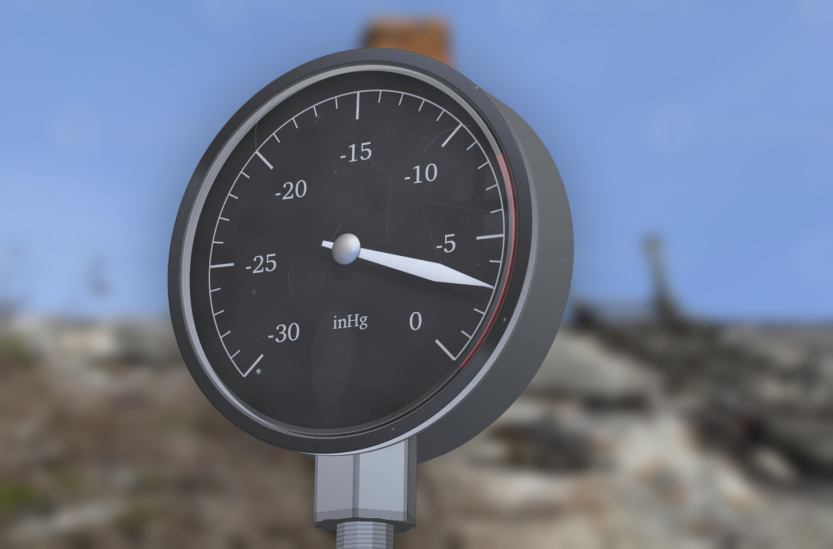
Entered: value=-3 unit=inHg
